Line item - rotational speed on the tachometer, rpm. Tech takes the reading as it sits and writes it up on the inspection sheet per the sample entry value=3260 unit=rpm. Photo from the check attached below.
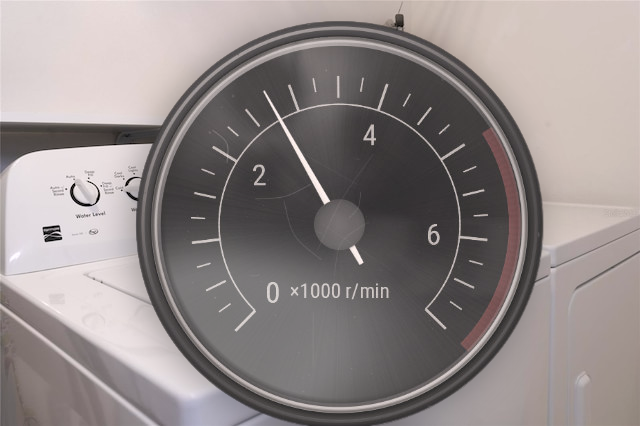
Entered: value=2750 unit=rpm
